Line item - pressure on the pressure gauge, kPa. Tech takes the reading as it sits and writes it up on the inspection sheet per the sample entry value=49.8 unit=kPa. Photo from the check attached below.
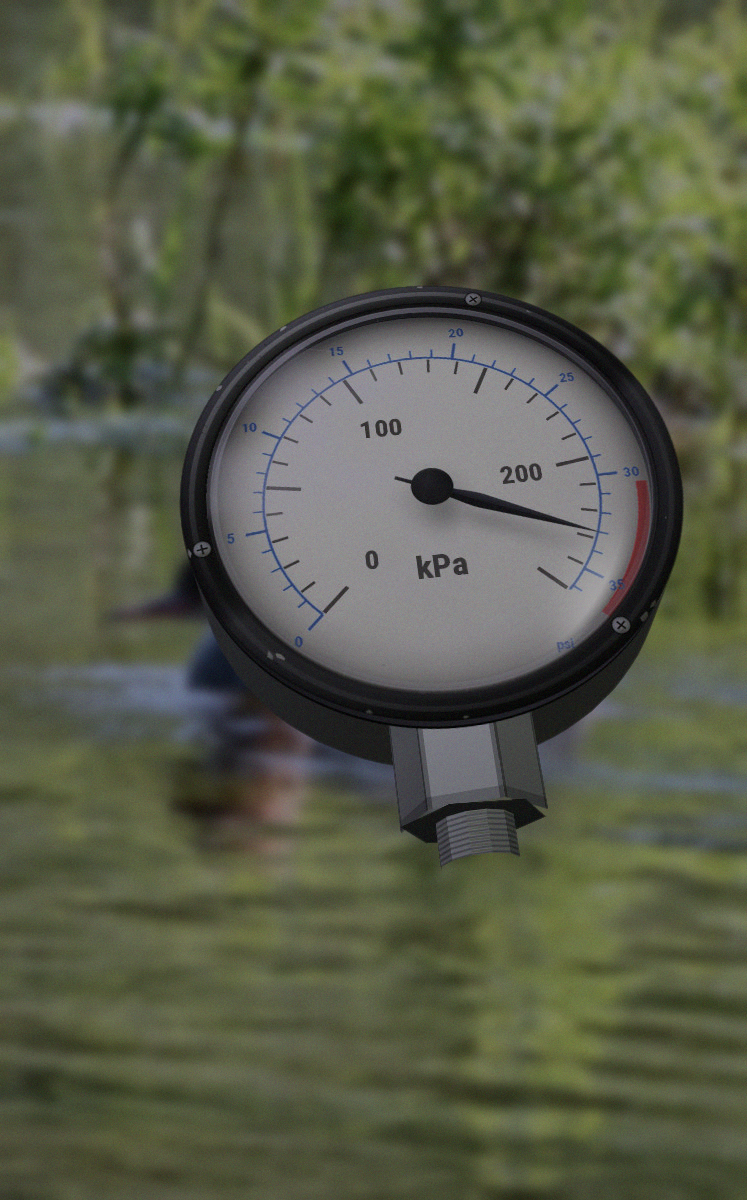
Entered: value=230 unit=kPa
